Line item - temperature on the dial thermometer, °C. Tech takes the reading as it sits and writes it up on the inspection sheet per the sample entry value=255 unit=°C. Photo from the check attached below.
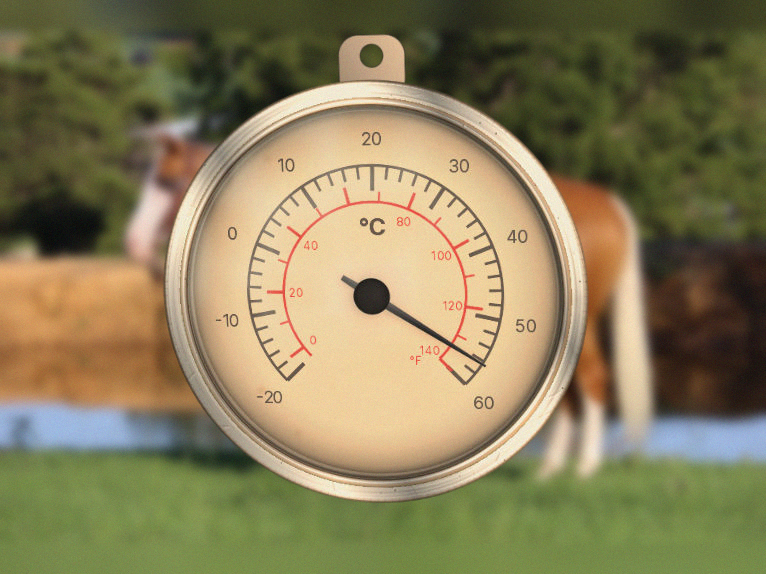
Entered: value=56 unit=°C
